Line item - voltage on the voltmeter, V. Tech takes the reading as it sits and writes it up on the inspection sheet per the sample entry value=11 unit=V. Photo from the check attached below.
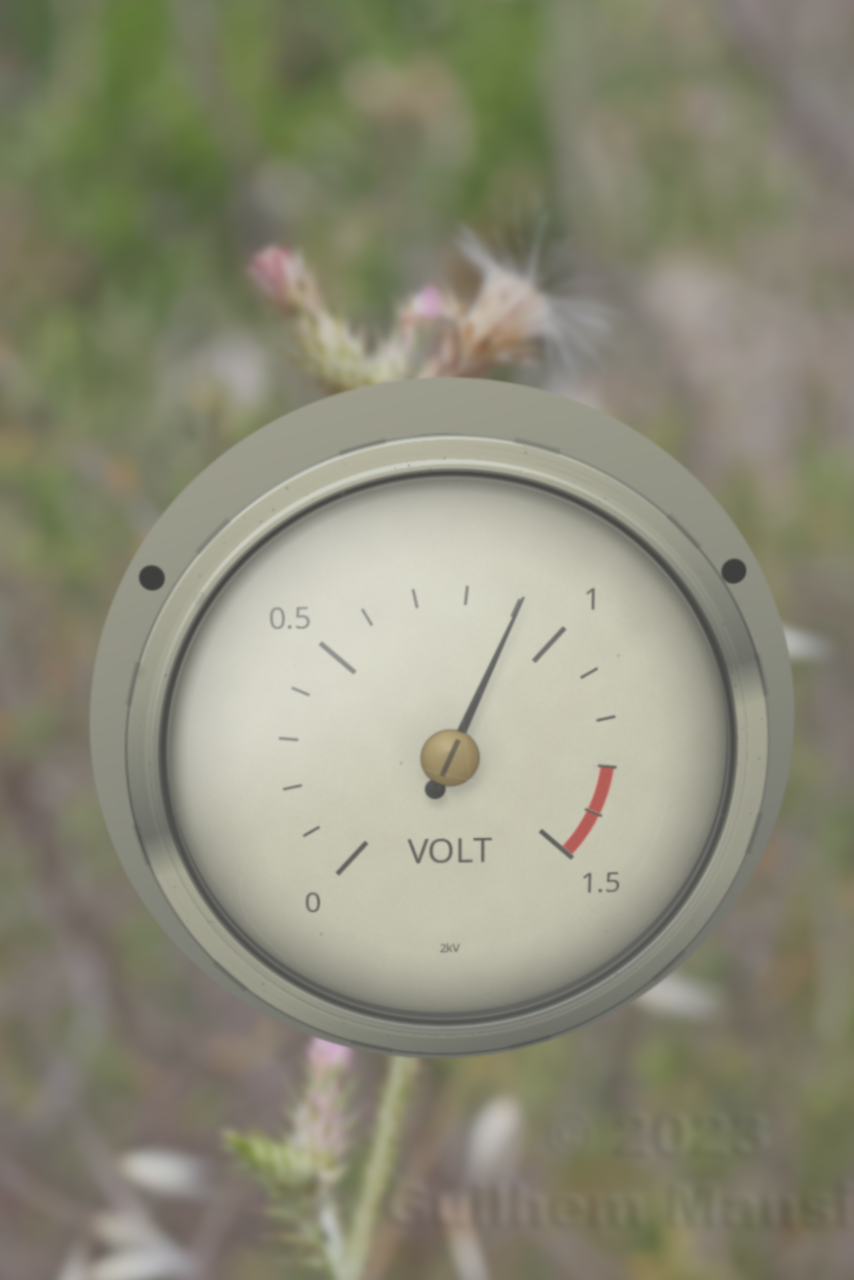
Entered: value=0.9 unit=V
